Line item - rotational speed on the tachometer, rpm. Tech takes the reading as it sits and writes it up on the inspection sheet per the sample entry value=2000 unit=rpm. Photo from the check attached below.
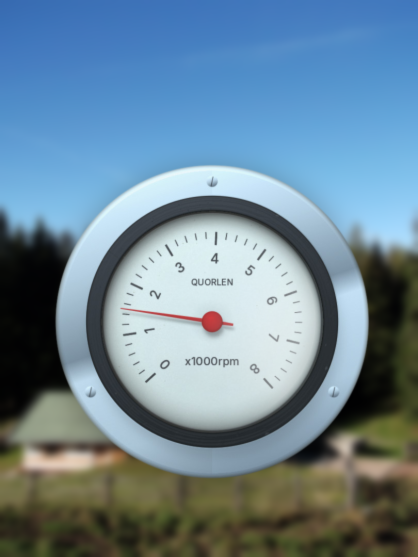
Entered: value=1500 unit=rpm
